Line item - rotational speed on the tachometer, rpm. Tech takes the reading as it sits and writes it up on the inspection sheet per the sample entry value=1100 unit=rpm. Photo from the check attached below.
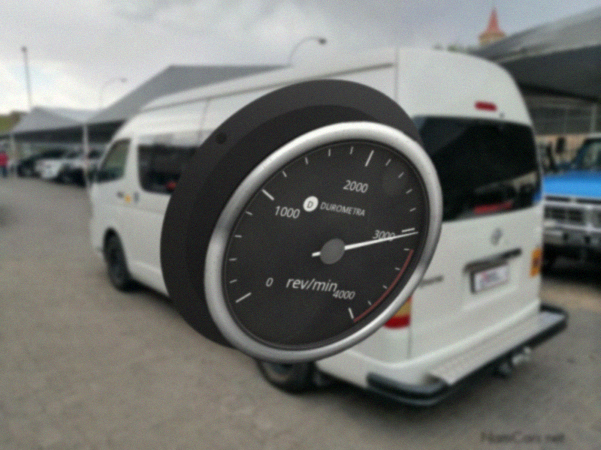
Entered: value=3000 unit=rpm
